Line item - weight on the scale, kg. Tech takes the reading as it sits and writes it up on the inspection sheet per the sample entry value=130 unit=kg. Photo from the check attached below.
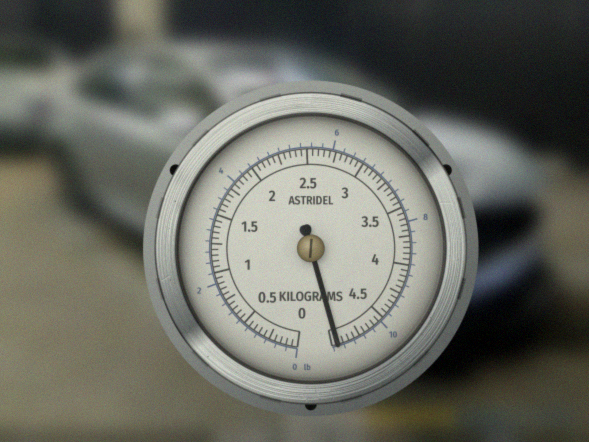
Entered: value=4.95 unit=kg
